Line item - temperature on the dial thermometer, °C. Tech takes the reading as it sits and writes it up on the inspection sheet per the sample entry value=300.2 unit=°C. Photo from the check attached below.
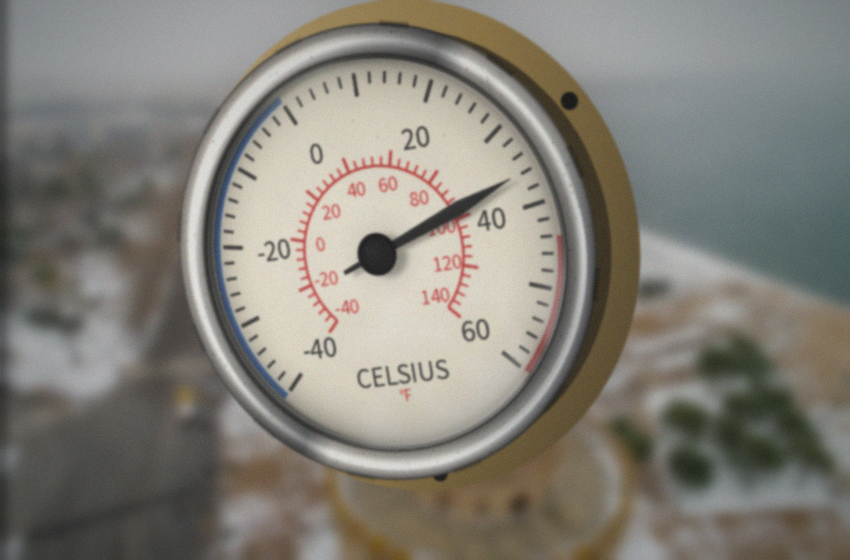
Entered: value=36 unit=°C
